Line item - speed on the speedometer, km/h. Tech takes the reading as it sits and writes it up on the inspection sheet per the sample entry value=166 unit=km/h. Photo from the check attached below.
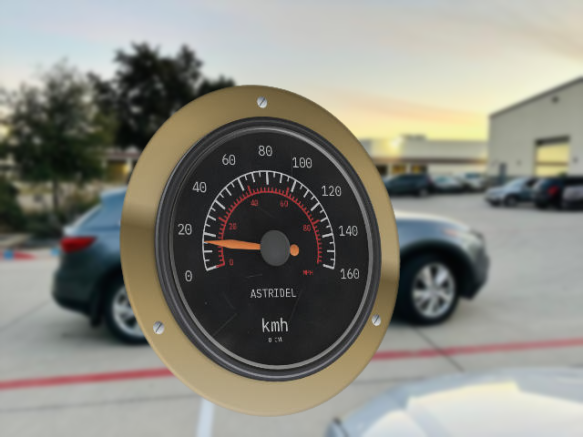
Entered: value=15 unit=km/h
